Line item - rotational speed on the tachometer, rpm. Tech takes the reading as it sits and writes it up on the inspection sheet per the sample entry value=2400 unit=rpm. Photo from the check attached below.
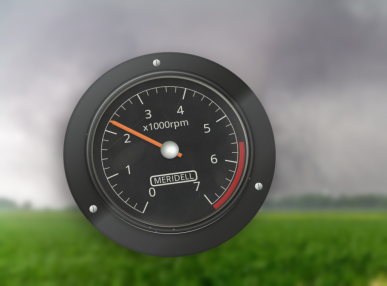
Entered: value=2200 unit=rpm
